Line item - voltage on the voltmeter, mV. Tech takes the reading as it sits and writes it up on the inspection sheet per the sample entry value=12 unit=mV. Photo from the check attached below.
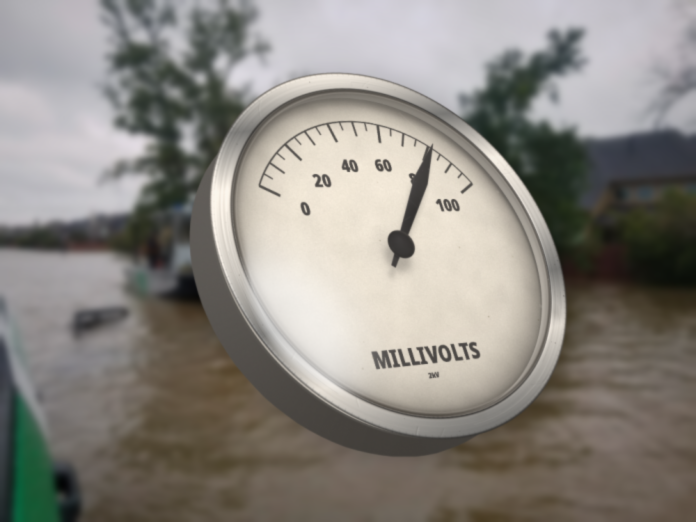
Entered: value=80 unit=mV
